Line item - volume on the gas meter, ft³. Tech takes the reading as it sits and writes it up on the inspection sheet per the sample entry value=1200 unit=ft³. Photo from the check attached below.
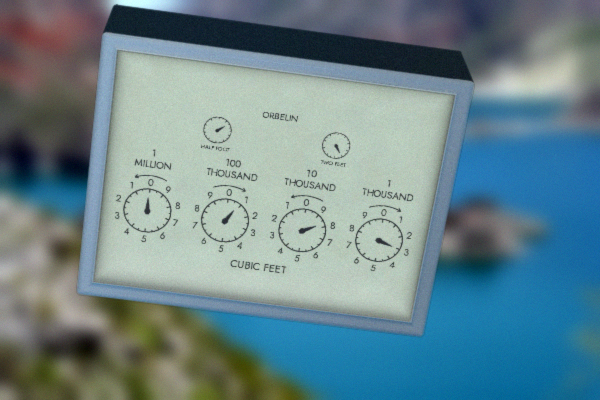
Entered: value=8300 unit=ft³
